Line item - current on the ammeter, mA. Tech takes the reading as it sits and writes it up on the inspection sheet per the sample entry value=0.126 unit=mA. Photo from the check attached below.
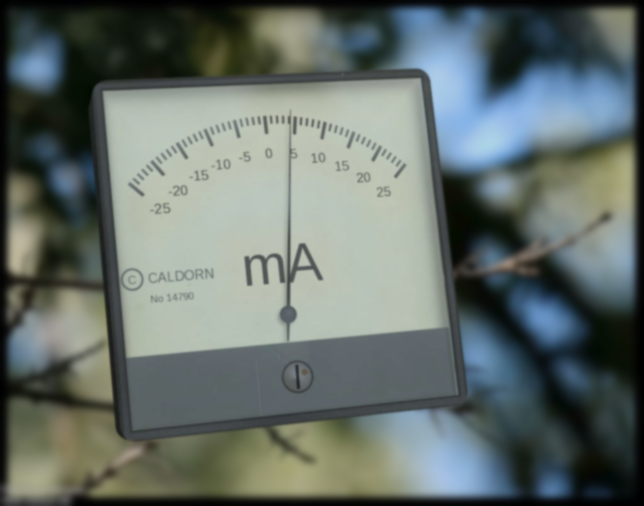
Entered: value=4 unit=mA
